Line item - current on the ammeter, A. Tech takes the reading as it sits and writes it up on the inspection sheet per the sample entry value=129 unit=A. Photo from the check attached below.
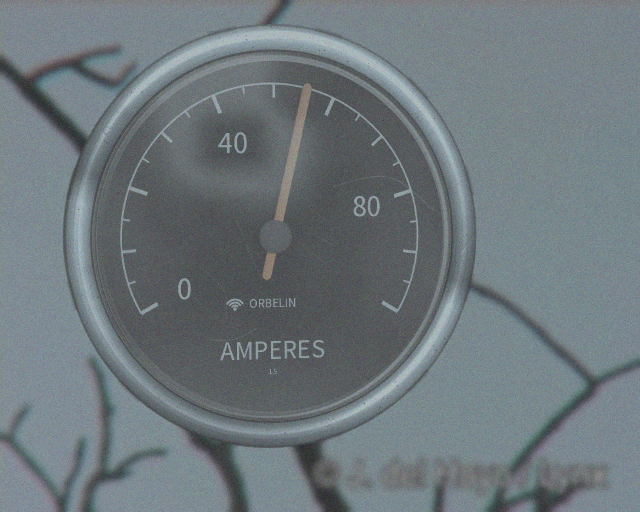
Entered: value=55 unit=A
